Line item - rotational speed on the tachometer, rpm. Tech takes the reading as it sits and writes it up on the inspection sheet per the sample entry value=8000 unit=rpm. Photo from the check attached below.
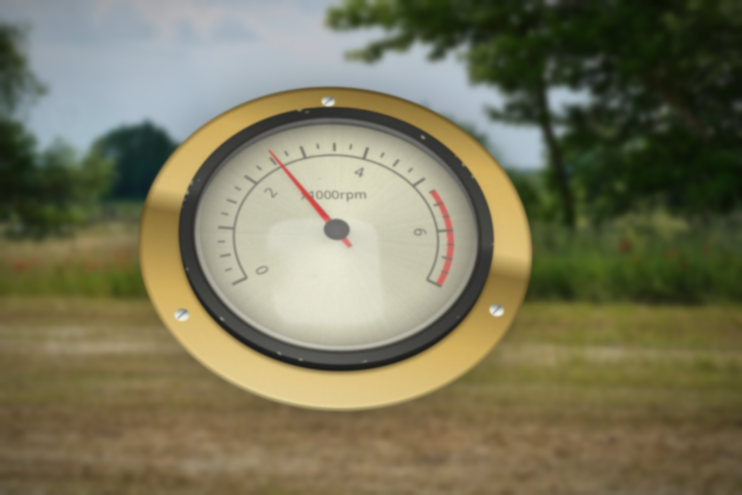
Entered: value=2500 unit=rpm
